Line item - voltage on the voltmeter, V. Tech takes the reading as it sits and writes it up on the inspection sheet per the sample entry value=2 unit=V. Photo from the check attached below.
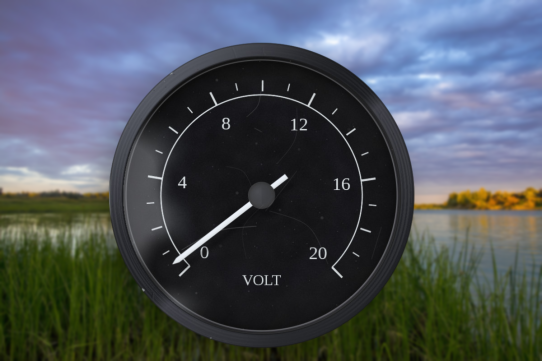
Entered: value=0.5 unit=V
